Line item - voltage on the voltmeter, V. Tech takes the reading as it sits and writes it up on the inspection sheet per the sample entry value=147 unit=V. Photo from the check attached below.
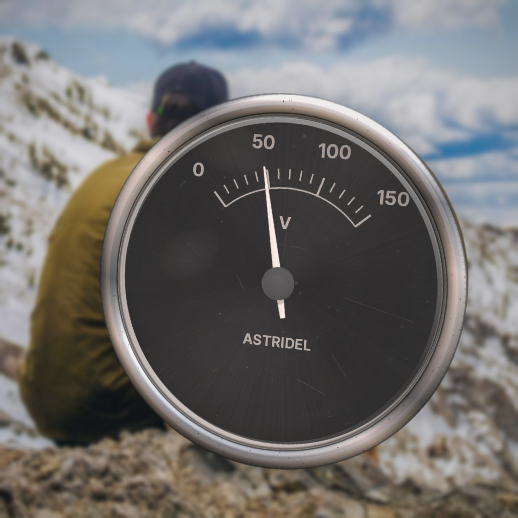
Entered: value=50 unit=V
